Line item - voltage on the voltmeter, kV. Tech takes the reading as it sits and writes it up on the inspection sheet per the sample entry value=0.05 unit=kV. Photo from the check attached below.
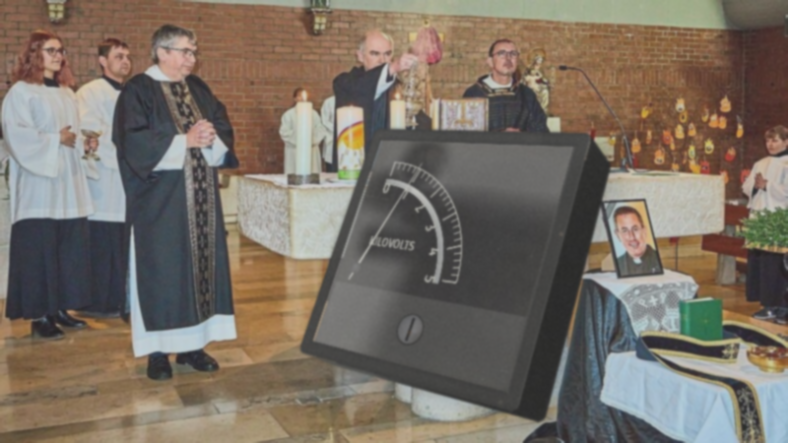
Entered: value=1 unit=kV
